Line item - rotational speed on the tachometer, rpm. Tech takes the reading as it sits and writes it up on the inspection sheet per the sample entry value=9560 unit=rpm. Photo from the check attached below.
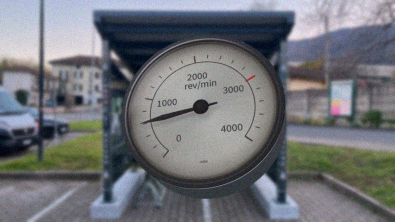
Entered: value=600 unit=rpm
